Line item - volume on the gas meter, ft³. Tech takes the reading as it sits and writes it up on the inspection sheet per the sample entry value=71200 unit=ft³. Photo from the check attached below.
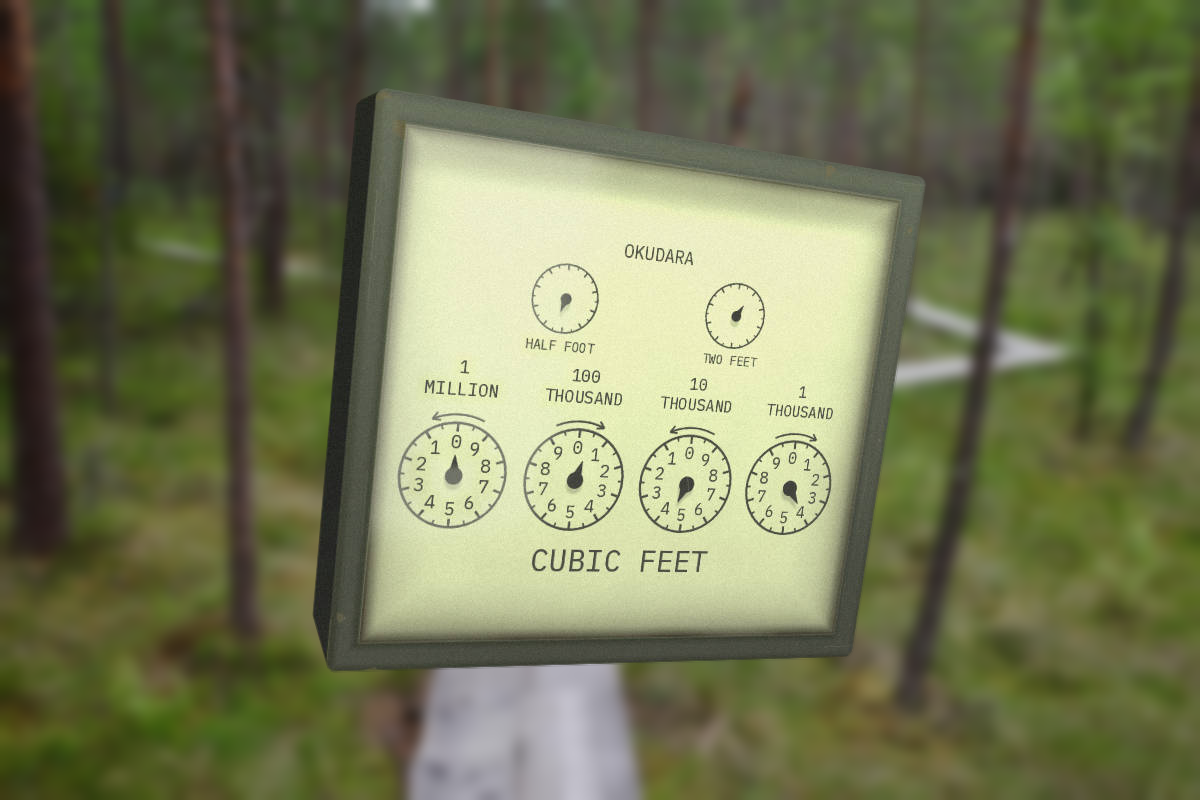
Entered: value=4400 unit=ft³
